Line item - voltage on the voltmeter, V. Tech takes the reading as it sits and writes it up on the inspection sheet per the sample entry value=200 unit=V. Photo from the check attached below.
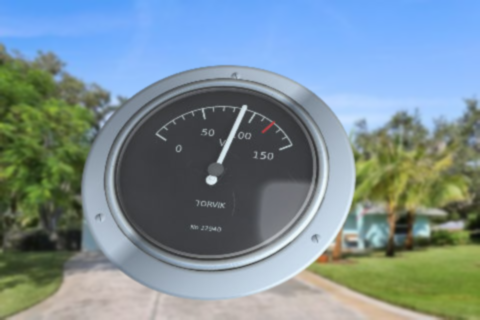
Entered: value=90 unit=V
